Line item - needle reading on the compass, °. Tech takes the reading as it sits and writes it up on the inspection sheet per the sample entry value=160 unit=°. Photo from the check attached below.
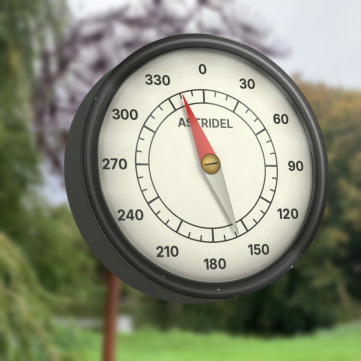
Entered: value=340 unit=°
